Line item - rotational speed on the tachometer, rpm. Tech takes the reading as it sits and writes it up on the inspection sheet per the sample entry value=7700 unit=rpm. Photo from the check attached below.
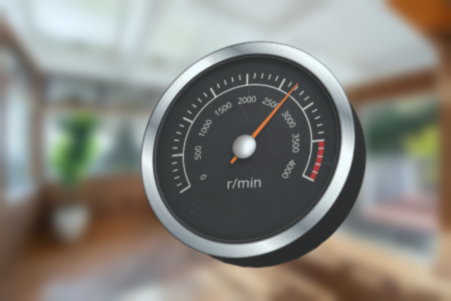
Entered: value=2700 unit=rpm
